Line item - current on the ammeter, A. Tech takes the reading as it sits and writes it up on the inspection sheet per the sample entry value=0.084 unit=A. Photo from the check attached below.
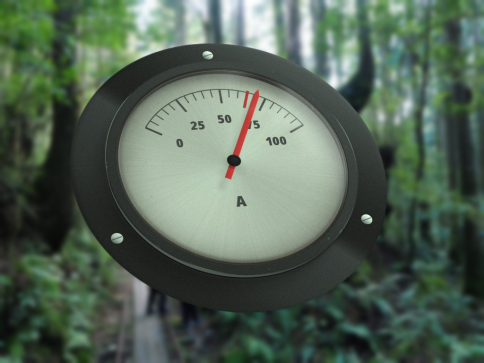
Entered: value=70 unit=A
